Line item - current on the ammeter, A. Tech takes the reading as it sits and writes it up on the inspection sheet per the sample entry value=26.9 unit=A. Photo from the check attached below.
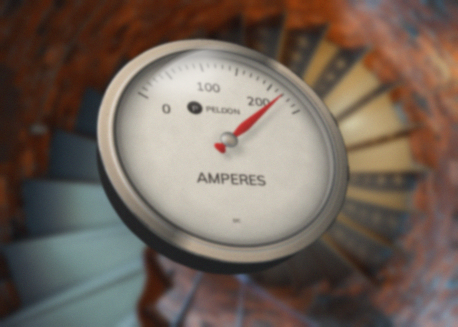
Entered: value=220 unit=A
